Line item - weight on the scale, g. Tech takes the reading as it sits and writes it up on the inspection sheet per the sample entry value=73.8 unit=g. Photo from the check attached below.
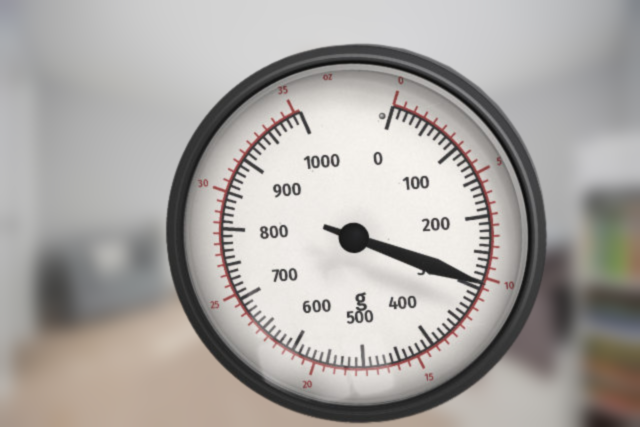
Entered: value=290 unit=g
